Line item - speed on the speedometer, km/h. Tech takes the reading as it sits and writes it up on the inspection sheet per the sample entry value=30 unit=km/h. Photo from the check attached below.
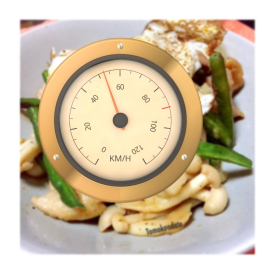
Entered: value=52.5 unit=km/h
